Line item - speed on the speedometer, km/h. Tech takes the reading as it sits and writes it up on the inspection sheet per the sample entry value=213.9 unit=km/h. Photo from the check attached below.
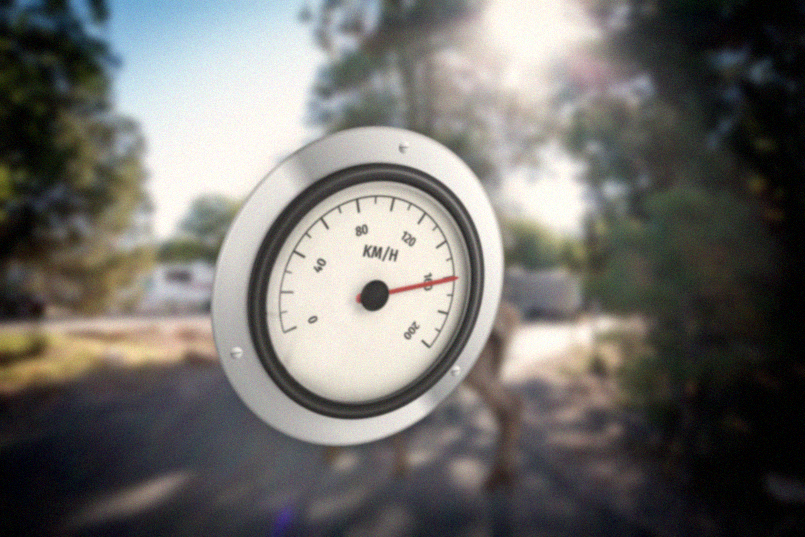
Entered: value=160 unit=km/h
